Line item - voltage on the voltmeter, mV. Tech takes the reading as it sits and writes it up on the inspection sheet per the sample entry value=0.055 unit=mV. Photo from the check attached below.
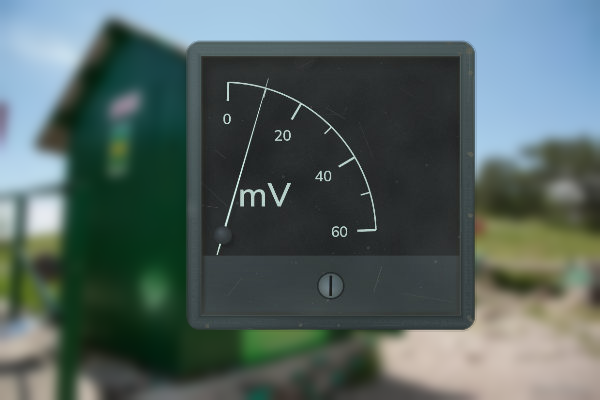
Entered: value=10 unit=mV
